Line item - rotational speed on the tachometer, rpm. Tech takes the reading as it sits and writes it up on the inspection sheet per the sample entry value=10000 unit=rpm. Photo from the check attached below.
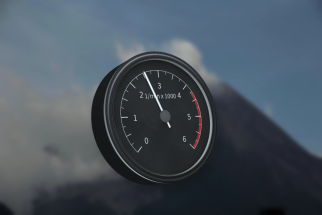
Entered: value=2500 unit=rpm
